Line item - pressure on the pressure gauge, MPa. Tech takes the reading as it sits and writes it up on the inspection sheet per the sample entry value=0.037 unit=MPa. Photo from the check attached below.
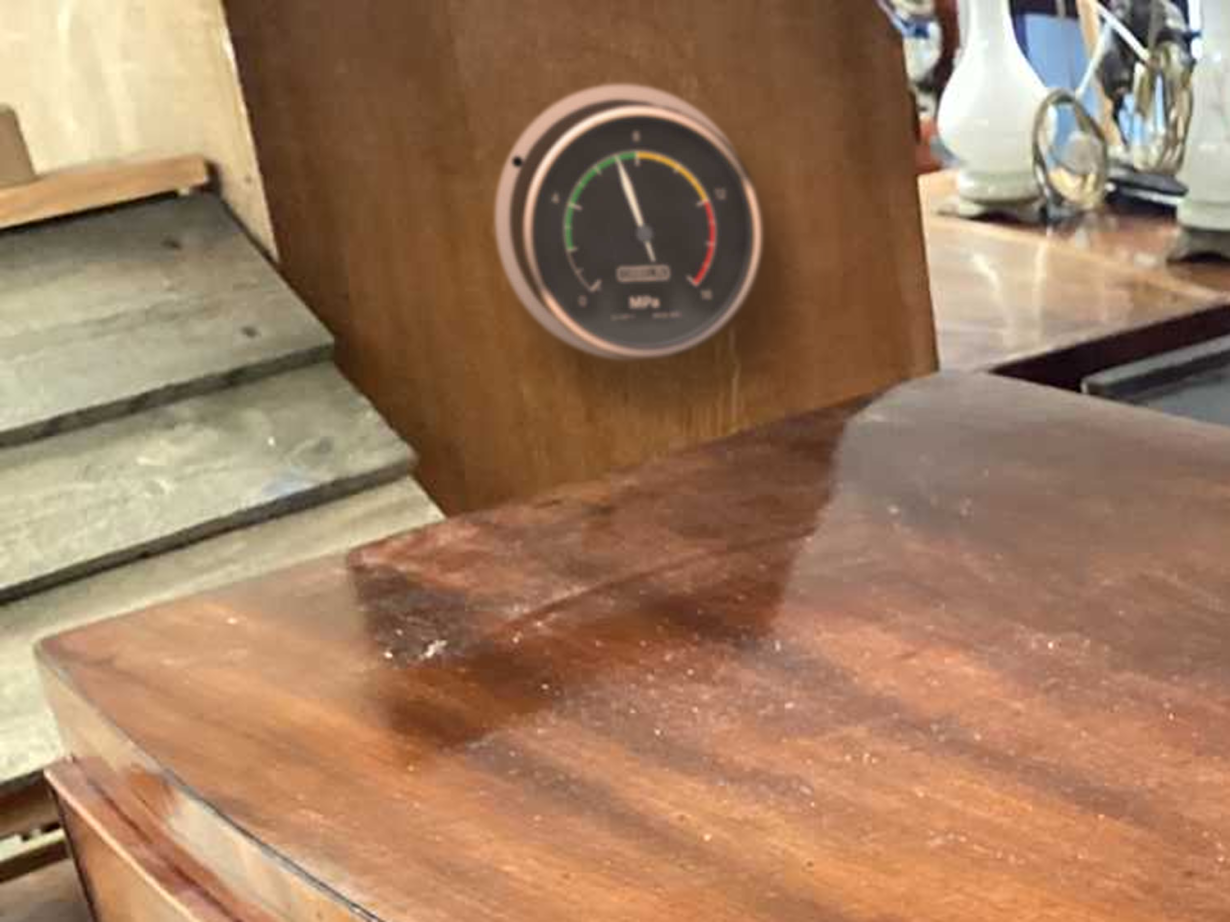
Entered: value=7 unit=MPa
